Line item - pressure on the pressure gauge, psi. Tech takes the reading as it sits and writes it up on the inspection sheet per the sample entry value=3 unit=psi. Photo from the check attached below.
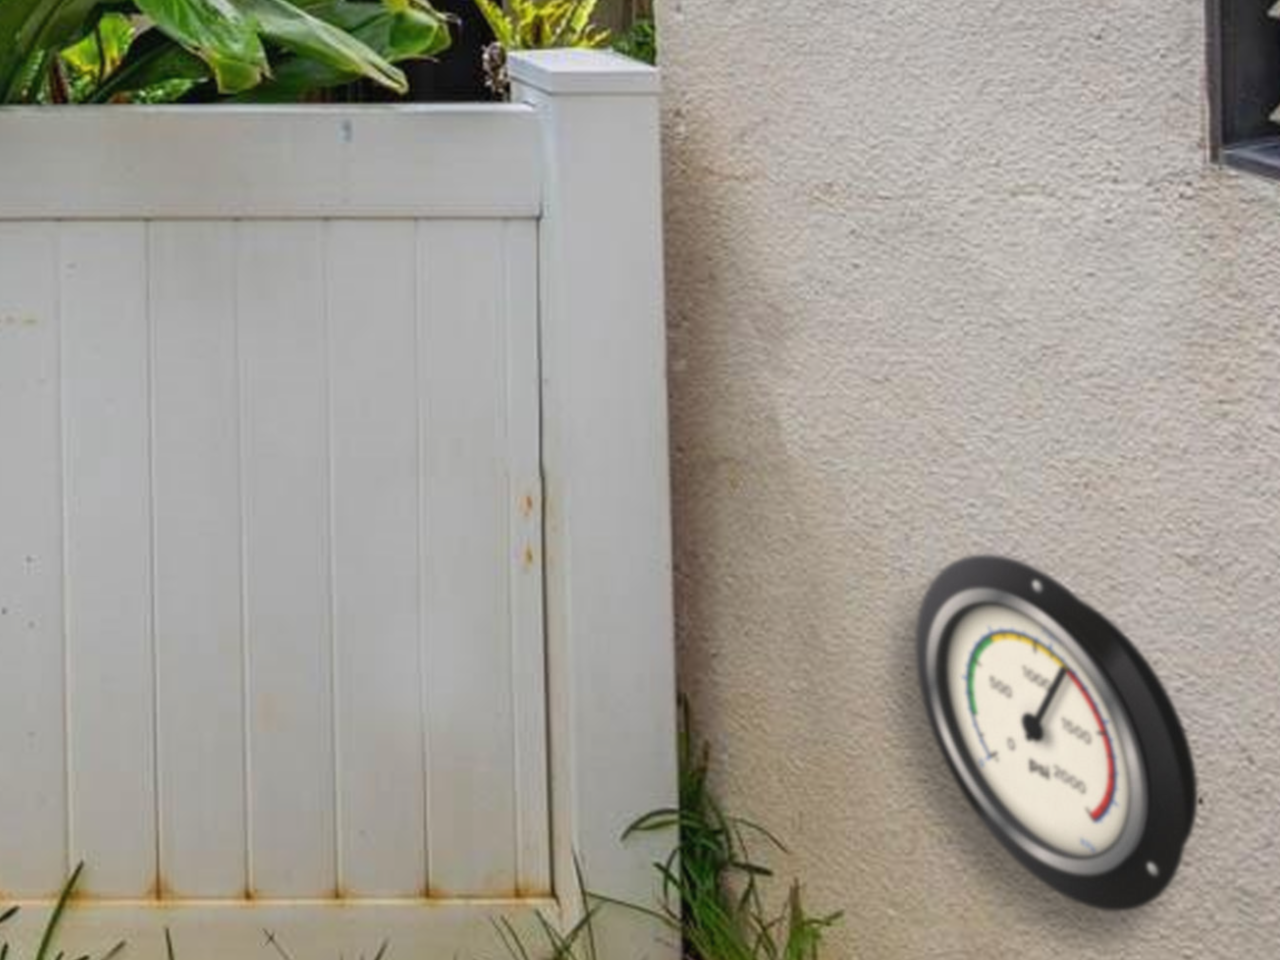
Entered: value=1200 unit=psi
